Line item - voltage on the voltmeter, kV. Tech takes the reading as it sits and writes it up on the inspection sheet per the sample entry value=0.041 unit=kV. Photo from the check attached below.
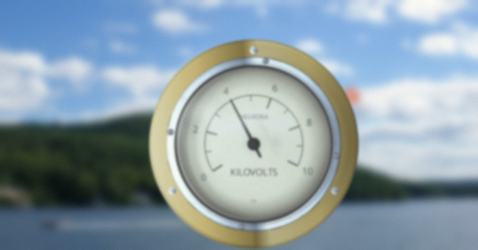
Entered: value=4 unit=kV
